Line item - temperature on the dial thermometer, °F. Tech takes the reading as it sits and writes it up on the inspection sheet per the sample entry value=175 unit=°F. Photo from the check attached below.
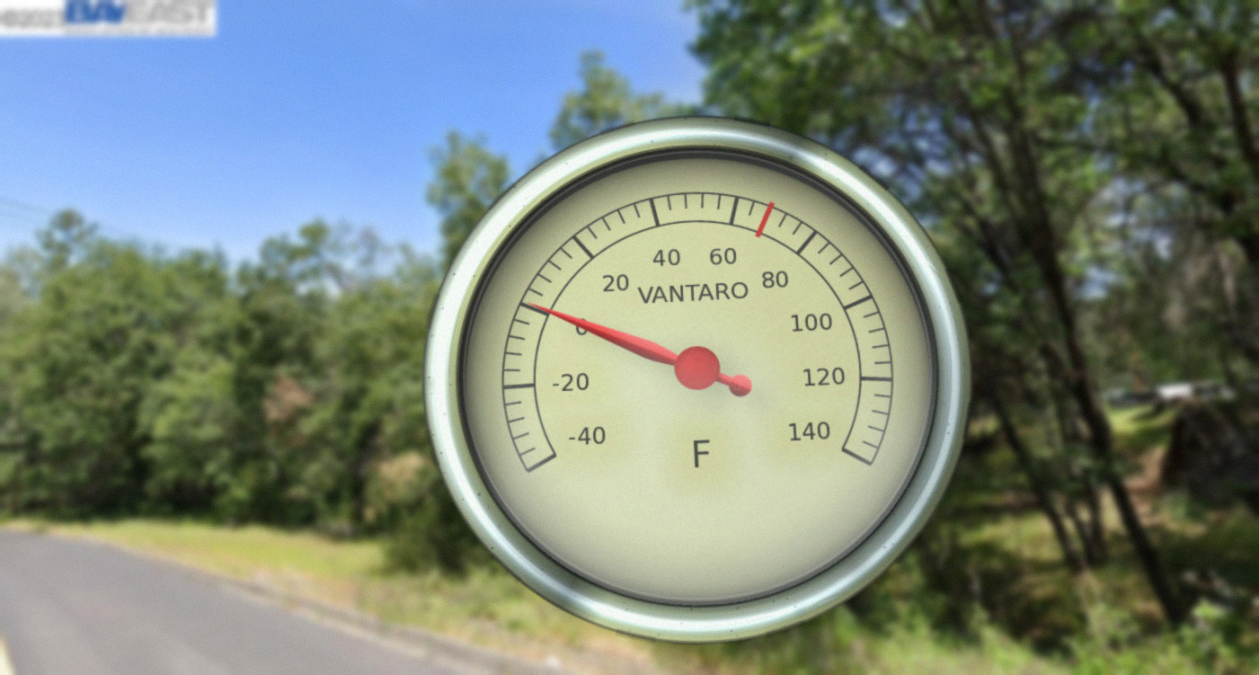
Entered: value=0 unit=°F
